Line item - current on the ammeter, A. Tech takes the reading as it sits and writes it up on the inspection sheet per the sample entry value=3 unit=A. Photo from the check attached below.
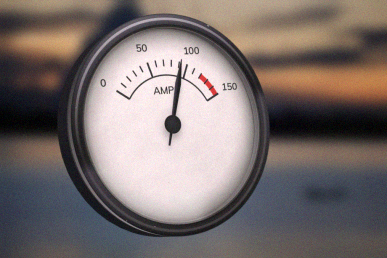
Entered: value=90 unit=A
